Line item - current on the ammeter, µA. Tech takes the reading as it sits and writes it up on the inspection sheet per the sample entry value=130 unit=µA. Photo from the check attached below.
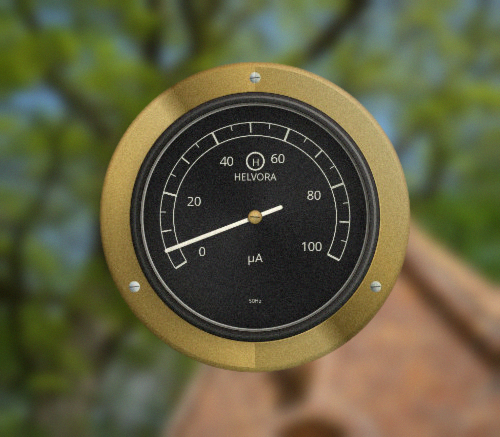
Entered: value=5 unit=µA
